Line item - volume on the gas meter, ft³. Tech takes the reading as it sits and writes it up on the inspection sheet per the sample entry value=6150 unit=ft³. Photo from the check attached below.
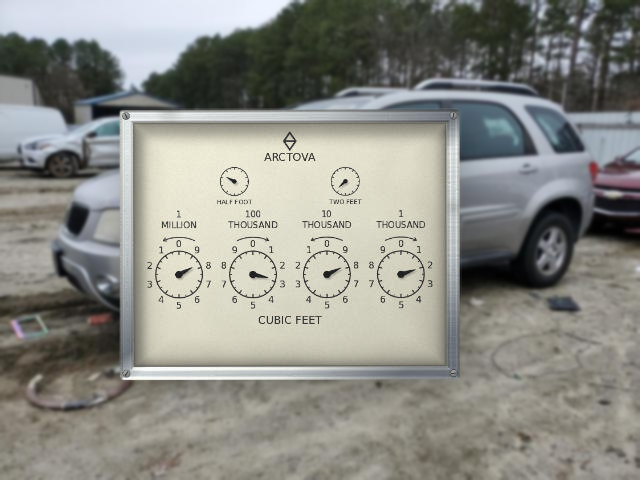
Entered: value=828200 unit=ft³
